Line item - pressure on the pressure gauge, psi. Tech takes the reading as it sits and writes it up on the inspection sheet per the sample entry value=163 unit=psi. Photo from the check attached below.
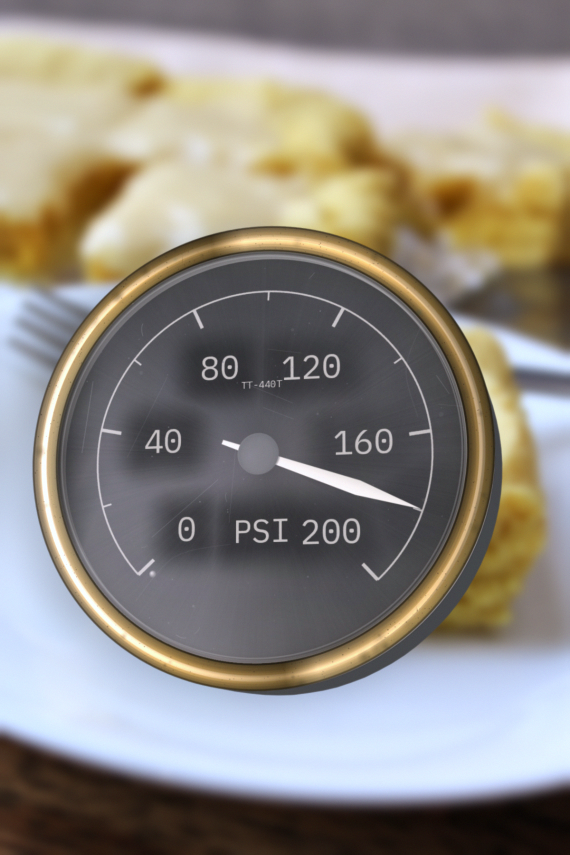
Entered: value=180 unit=psi
